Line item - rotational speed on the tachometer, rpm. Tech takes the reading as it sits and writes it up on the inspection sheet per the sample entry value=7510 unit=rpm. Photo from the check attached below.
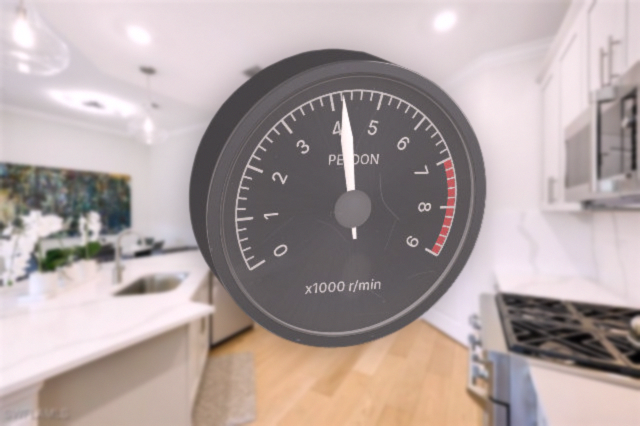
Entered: value=4200 unit=rpm
